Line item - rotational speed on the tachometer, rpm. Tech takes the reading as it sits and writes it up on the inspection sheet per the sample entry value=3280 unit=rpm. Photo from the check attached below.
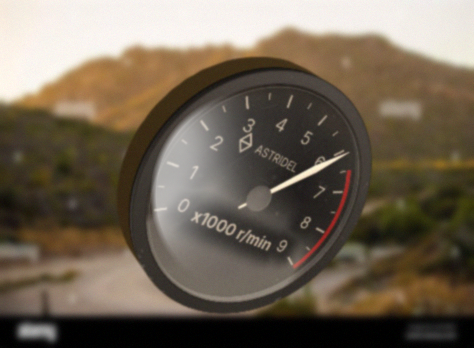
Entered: value=6000 unit=rpm
